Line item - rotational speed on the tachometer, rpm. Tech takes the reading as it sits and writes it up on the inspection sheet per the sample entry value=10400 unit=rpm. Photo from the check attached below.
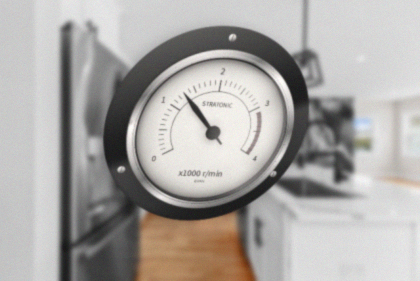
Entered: value=1300 unit=rpm
